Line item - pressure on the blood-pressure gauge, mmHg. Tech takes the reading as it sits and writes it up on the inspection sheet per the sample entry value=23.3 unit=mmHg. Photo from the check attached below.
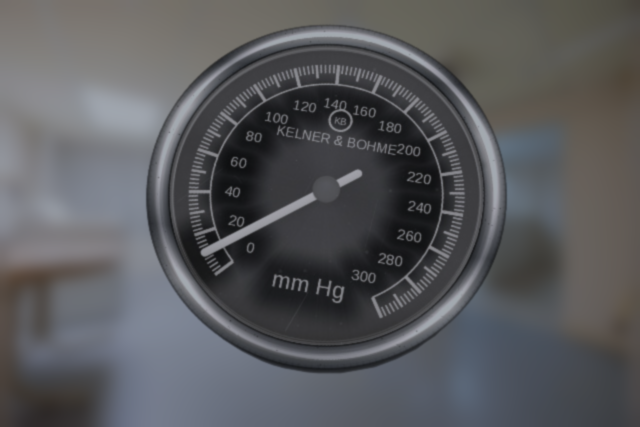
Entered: value=10 unit=mmHg
